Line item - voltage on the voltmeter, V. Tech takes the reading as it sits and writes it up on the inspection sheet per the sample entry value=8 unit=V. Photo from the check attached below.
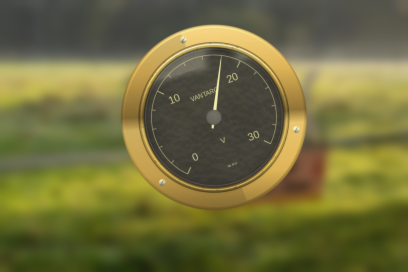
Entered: value=18 unit=V
